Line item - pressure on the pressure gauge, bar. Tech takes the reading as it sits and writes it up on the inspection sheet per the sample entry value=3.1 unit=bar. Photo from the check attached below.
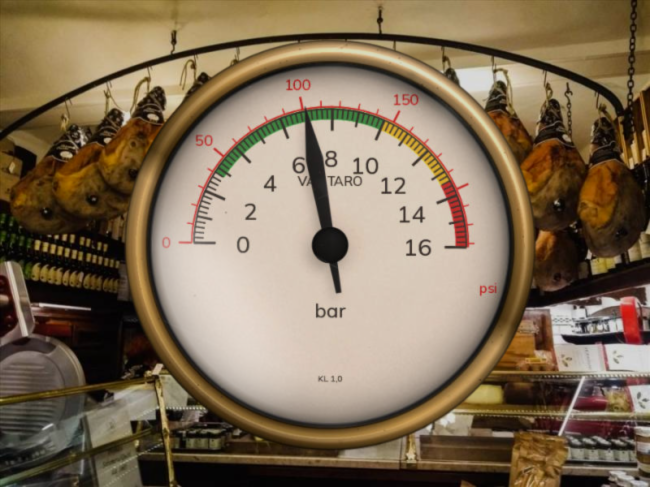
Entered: value=7 unit=bar
